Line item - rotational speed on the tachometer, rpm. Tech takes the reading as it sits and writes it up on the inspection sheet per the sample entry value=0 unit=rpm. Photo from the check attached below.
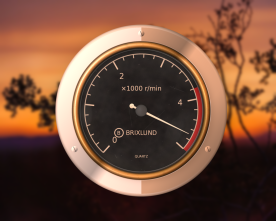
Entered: value=4700 unit=rpm
